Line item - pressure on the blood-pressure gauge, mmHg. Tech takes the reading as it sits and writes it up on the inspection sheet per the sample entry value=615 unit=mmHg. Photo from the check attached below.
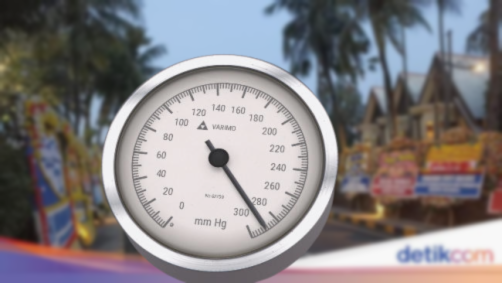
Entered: value=290 unit=mmHg
